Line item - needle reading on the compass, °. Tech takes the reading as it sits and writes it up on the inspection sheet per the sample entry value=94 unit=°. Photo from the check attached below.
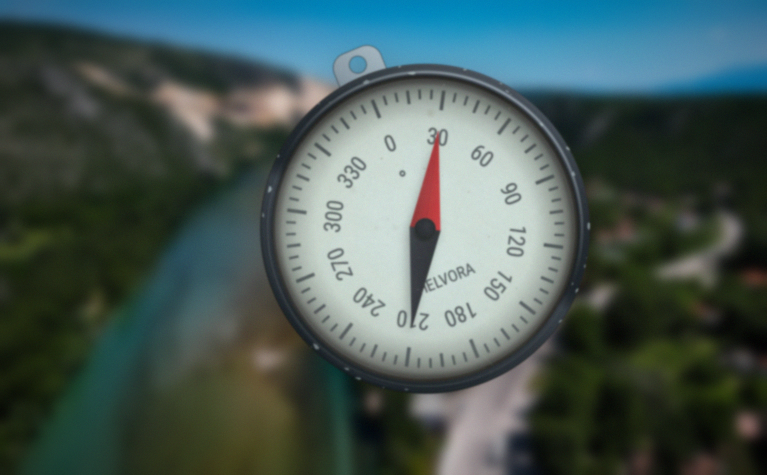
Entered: value=30 unit=°
